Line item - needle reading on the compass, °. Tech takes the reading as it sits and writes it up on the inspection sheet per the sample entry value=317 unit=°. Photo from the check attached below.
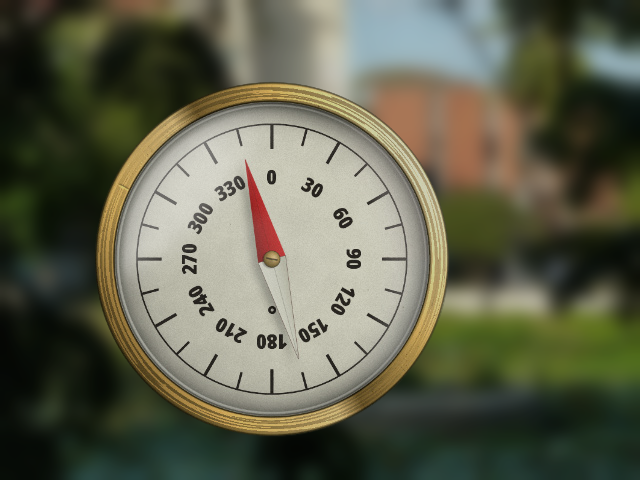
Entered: value=345 unit=°
